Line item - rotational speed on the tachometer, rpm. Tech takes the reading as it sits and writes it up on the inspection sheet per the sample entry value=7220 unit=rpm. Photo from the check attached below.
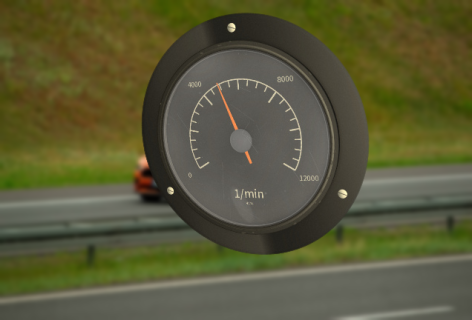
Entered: value=5000 unit=rpm
